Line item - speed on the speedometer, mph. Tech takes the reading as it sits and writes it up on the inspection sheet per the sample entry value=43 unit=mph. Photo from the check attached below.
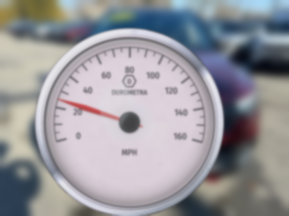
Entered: value=25 unit=mph
